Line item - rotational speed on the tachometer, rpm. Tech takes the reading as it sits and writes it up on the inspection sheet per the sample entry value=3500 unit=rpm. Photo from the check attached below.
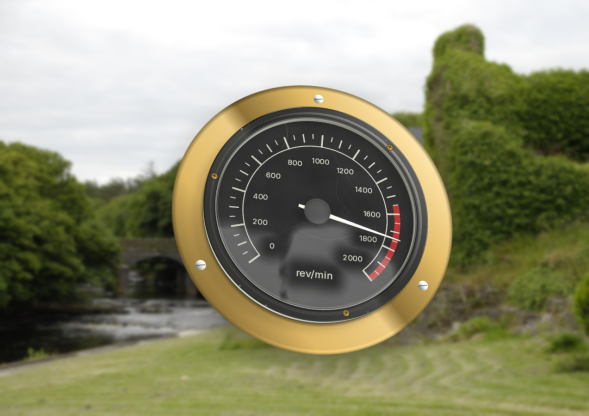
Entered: value=1750 unit=rpm
